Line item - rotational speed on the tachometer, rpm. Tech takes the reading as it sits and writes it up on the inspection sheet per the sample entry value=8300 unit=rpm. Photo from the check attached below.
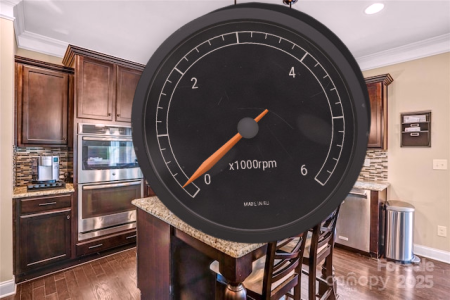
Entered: value=200 unit=rpm
